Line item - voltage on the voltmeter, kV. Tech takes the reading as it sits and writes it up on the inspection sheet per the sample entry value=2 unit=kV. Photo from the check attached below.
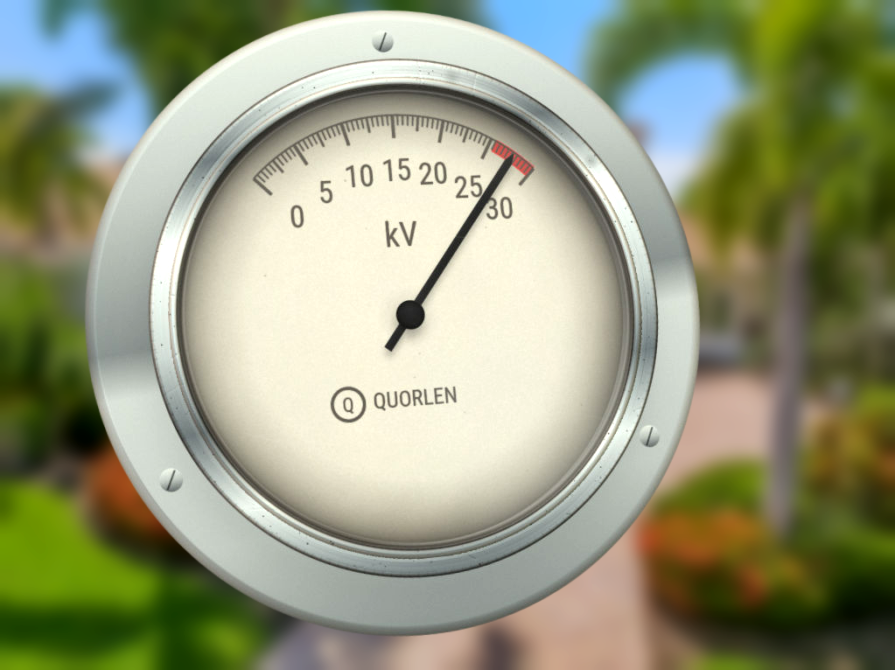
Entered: value=27.5 unit=kV
